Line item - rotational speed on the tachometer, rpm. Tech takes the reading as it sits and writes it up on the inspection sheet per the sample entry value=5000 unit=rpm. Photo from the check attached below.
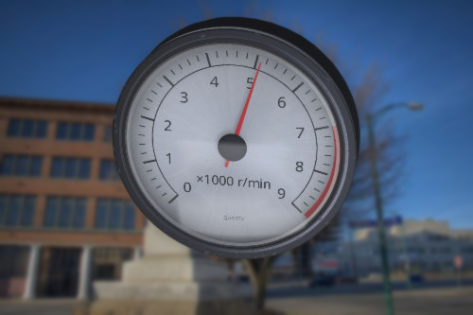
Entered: value=5100 unit=rpm
